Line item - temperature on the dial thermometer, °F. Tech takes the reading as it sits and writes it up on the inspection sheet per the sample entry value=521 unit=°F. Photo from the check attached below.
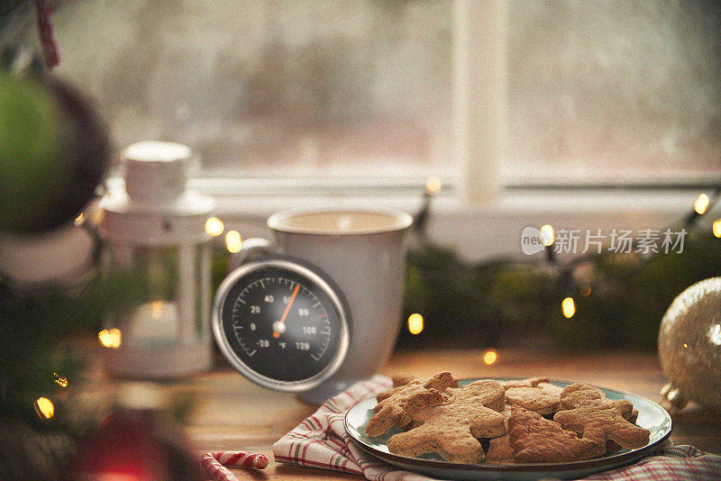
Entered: value=64 unit=°F
